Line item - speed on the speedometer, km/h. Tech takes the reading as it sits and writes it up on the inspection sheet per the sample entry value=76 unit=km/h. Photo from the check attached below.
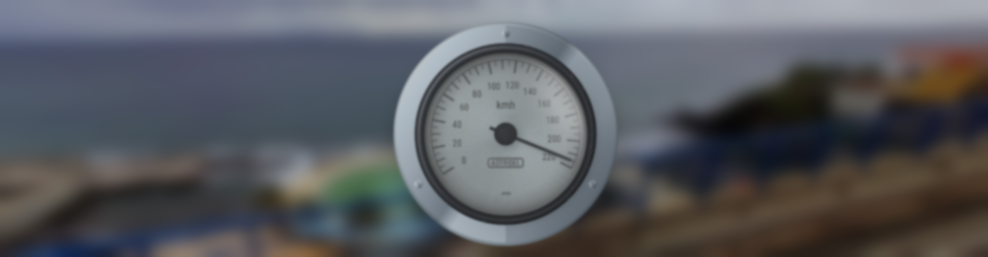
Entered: value=215 unit=km/h
